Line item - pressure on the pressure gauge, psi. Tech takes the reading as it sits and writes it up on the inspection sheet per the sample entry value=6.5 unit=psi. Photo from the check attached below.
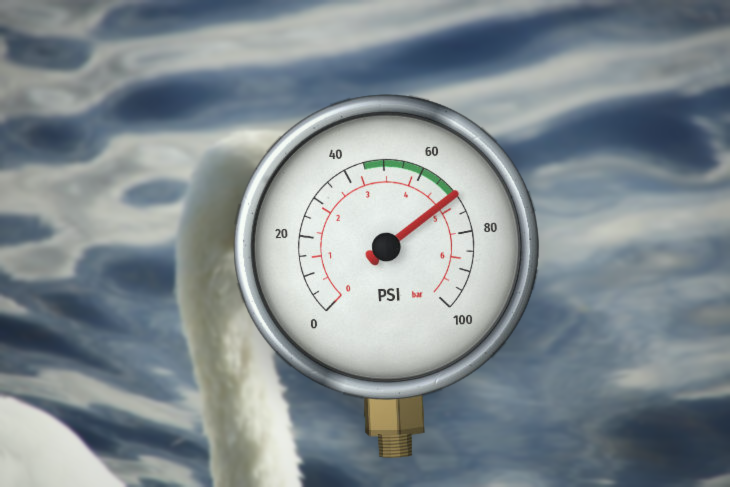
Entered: value=70 unit=psi
